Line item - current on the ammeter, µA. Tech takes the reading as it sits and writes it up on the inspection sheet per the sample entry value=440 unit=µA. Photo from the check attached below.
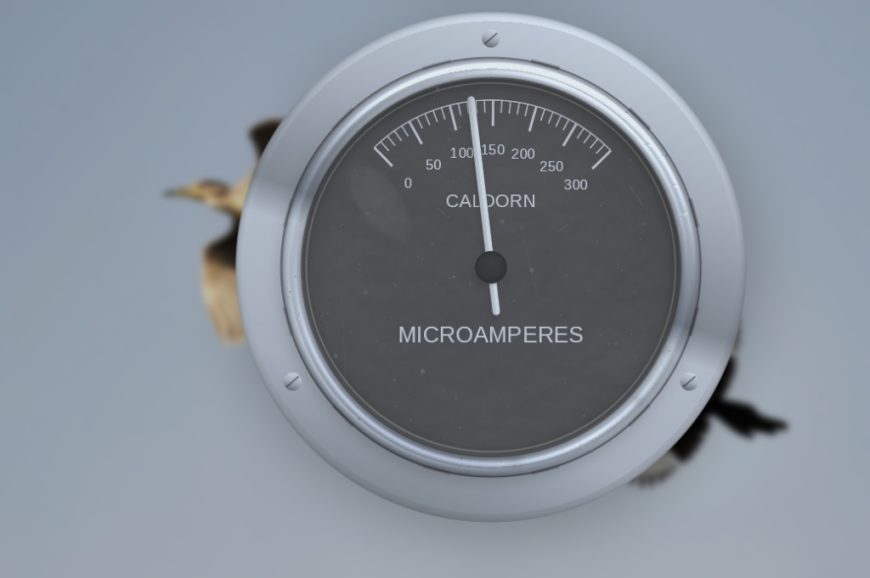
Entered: value=125 unit=µA
